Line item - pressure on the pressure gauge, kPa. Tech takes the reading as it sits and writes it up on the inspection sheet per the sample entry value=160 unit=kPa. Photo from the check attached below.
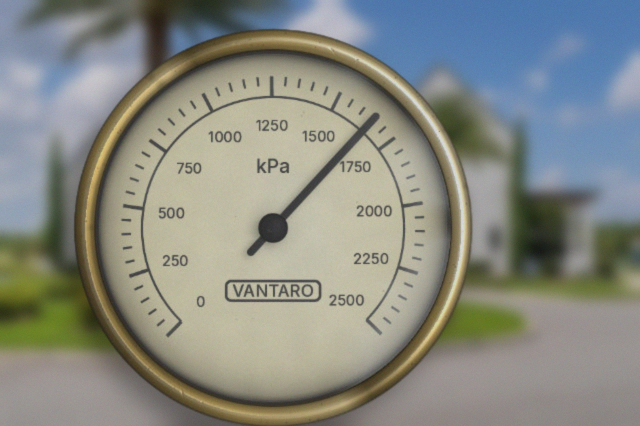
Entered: value=1650 unit=kPa
